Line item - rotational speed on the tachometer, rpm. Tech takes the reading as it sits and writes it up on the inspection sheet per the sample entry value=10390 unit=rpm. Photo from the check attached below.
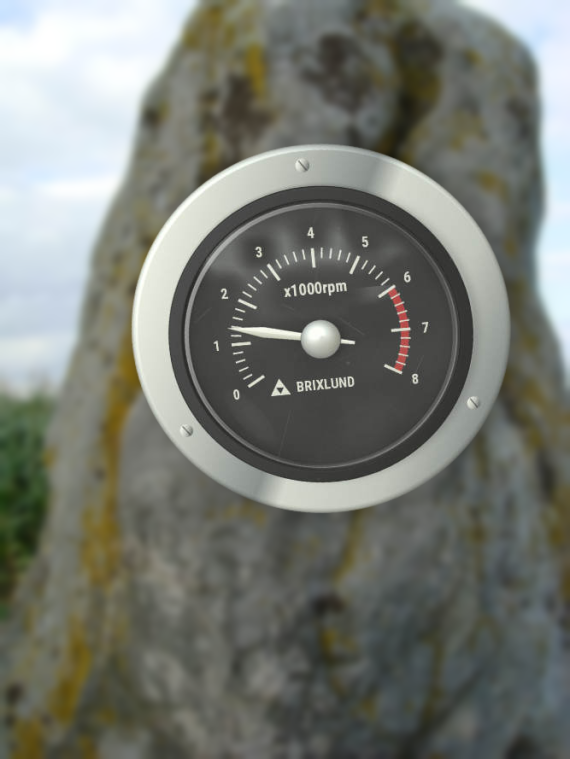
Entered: value=1400 unit=rpm
